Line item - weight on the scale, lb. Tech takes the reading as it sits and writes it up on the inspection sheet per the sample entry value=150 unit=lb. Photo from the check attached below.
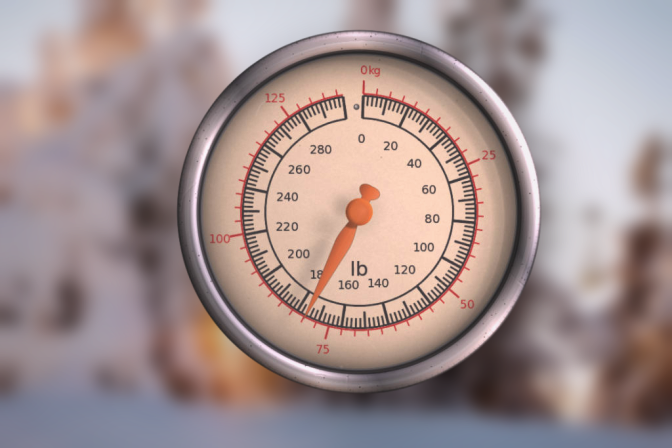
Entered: value=176 unit=lb
